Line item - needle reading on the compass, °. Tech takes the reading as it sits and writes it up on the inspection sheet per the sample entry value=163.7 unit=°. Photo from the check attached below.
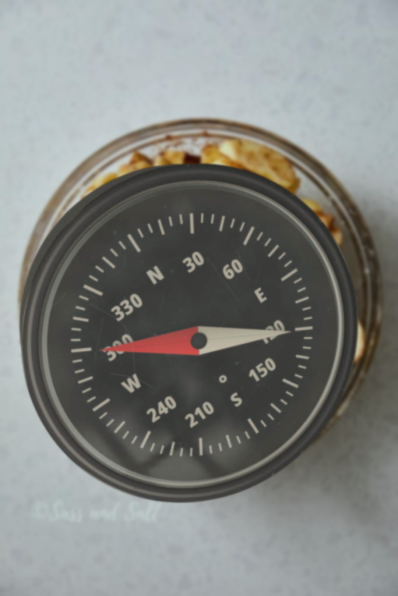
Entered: value=300 unit=°
